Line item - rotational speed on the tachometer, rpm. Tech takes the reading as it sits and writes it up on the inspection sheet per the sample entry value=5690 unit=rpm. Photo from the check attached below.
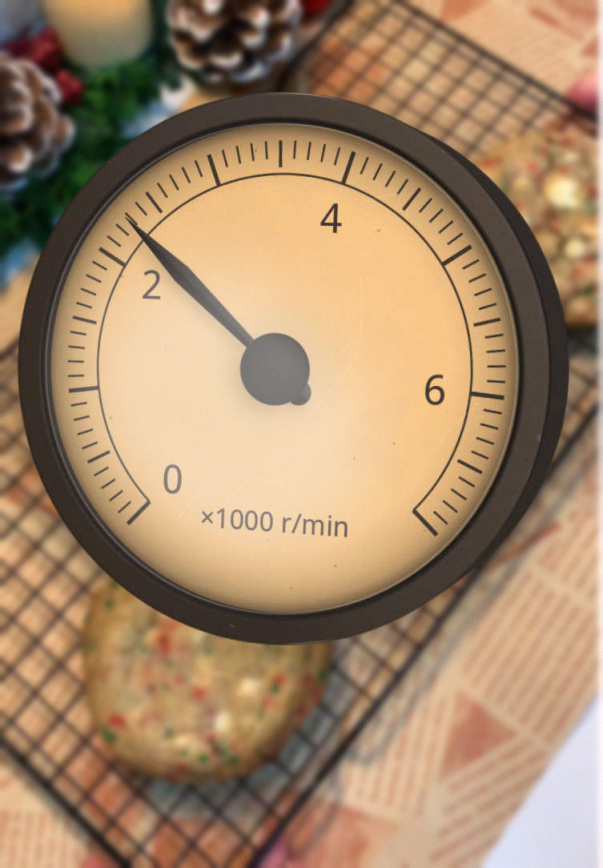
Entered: value=2300 unit=rpm
